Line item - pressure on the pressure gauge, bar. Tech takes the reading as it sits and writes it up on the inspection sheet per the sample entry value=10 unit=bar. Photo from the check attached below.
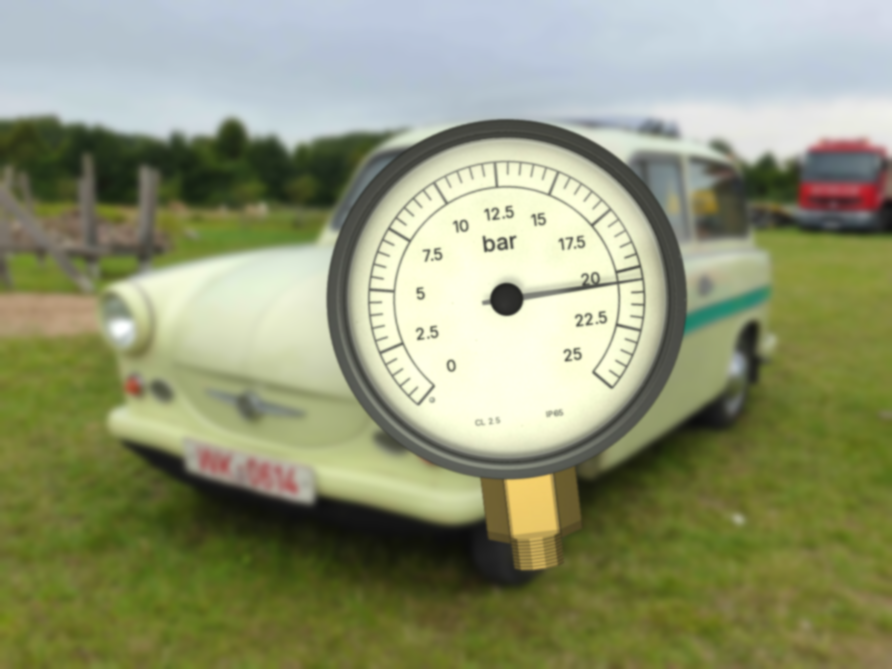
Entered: value=20.5 unit=bar
